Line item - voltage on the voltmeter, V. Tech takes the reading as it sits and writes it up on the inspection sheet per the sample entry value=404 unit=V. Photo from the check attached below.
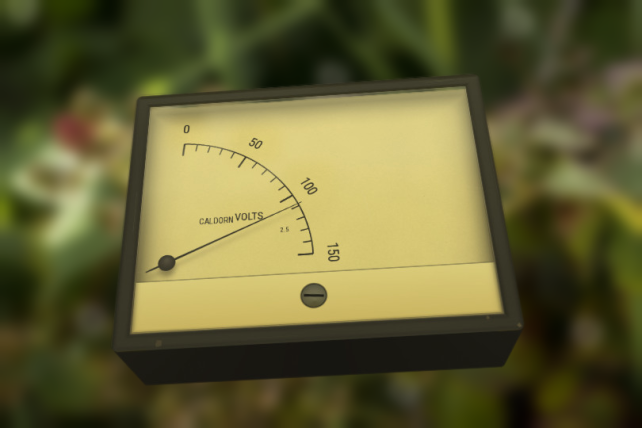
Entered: value=110 unit=V
